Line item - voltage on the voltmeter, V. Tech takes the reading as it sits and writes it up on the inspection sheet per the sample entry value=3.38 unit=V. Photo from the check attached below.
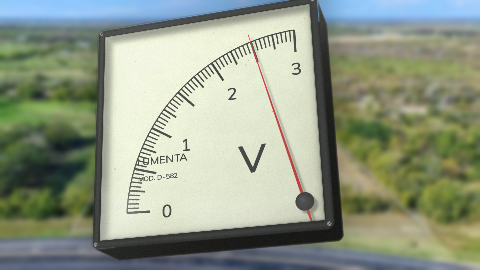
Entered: value=2.5 unit=V
